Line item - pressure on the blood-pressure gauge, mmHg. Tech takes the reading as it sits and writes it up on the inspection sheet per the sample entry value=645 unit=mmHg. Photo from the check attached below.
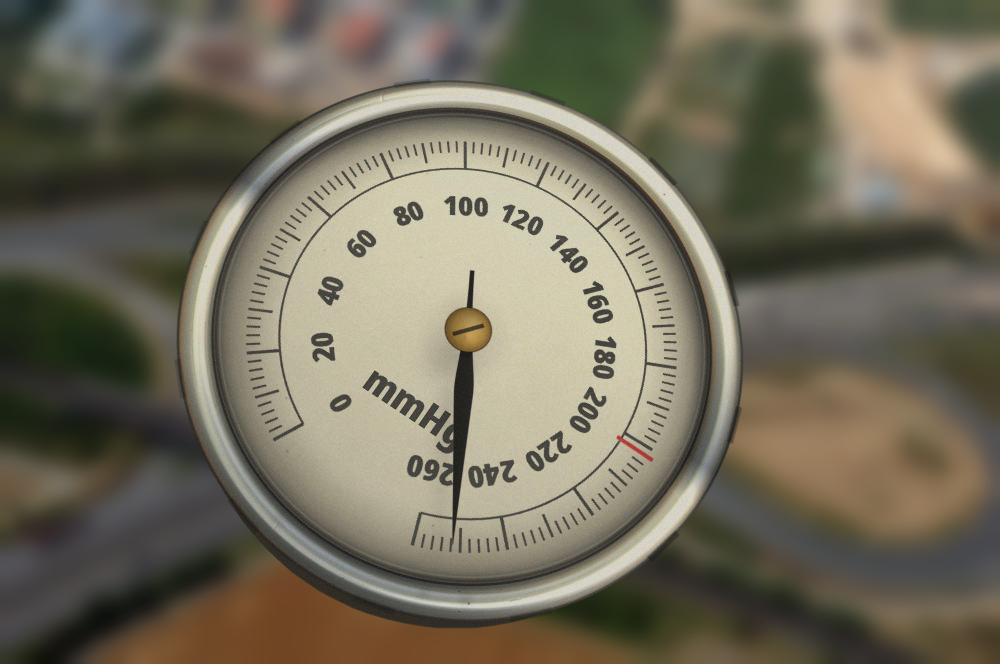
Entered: value=252 unit=mmHg
